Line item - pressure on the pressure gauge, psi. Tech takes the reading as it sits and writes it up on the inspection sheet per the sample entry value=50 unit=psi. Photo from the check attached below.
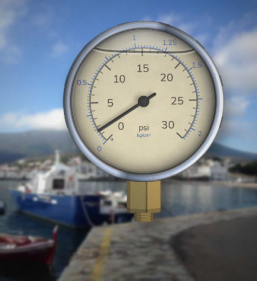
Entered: value=1.5 unit=psi
